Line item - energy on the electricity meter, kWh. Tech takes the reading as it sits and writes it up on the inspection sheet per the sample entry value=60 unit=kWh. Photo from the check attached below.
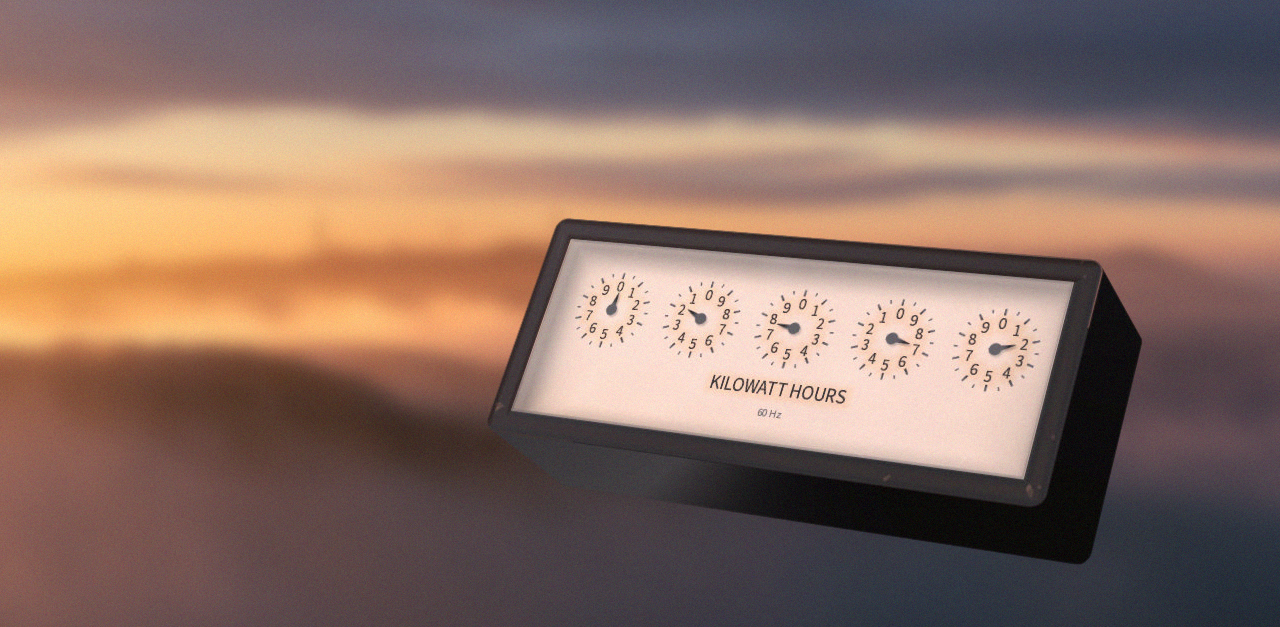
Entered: value=1772 unit=kWh
